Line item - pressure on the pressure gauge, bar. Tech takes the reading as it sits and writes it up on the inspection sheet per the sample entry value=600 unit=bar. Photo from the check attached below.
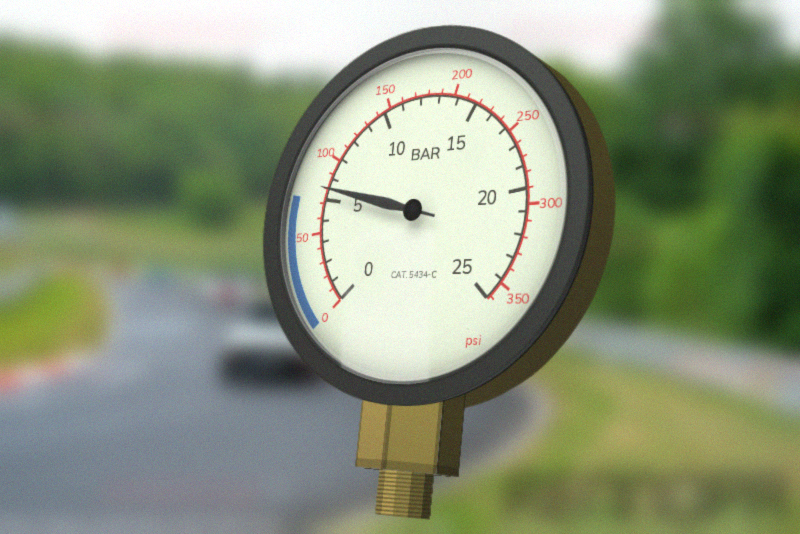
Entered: value=5.5 unit=bar
